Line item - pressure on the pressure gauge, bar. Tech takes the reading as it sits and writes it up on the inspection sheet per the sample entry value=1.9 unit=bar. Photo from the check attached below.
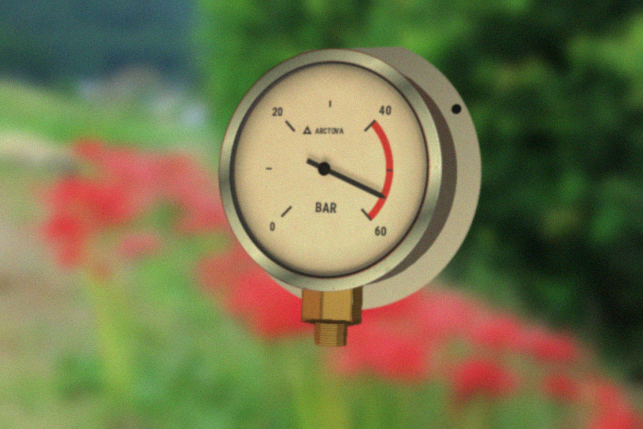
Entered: value=55 unit=bar
